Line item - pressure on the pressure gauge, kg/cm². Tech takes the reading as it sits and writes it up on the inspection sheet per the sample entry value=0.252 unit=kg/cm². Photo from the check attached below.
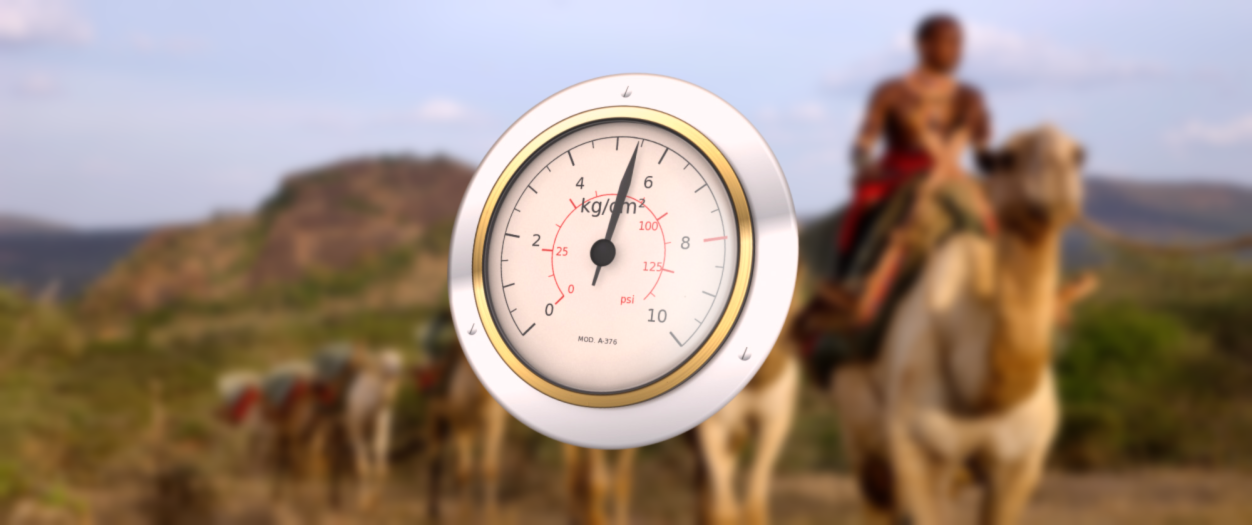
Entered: value=5.5 unit=kg/cm²
